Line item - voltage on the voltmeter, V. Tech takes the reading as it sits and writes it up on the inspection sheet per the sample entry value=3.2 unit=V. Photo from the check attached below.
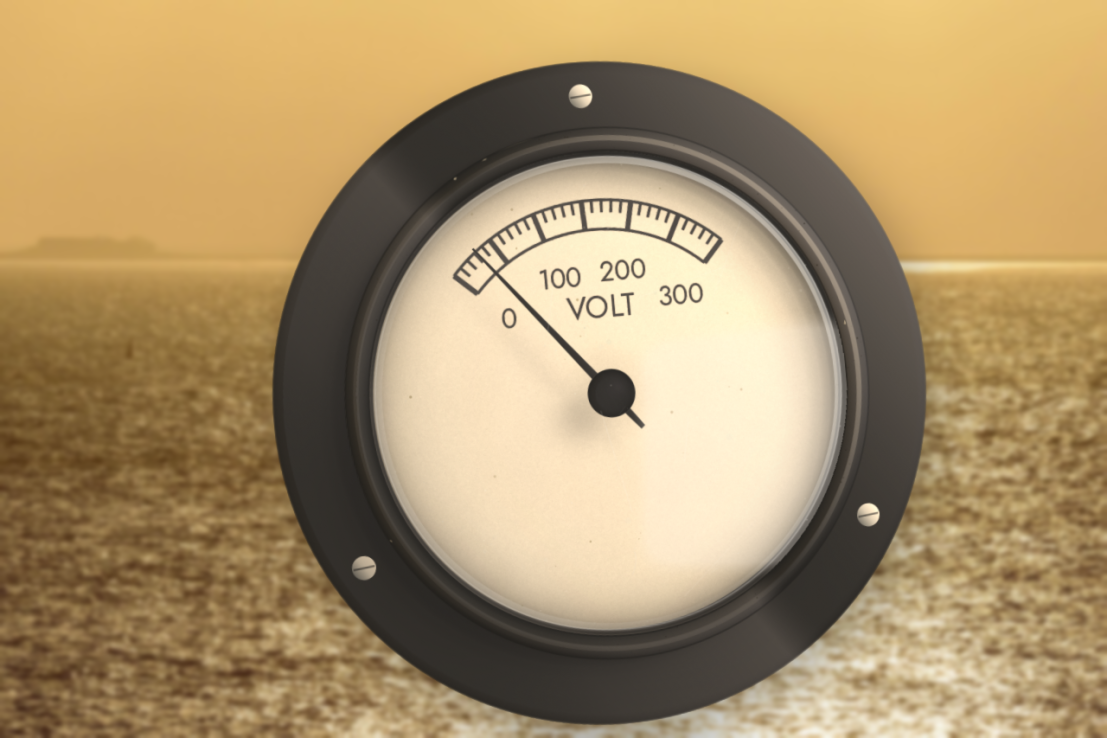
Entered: value=30 unit=V
